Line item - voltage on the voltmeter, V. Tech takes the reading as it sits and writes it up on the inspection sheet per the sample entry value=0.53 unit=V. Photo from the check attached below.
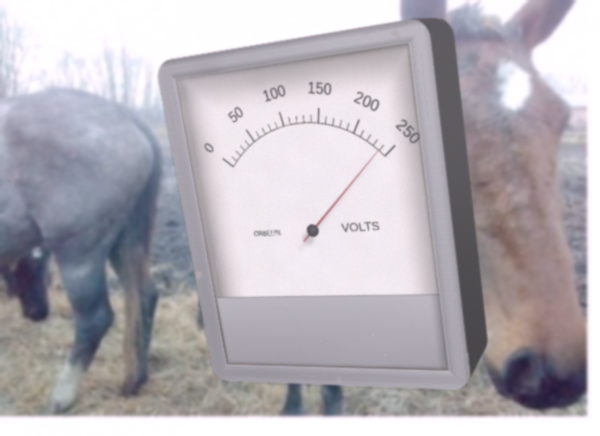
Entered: value=240 unit=V
